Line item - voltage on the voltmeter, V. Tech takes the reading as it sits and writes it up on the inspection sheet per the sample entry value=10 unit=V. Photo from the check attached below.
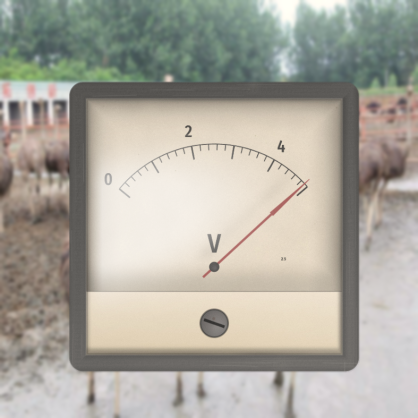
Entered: value=4.9 unit=V
